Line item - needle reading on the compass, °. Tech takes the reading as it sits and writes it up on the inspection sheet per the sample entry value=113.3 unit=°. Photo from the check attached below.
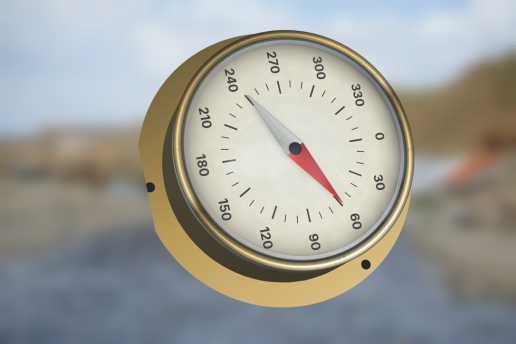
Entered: value=60 unit=°
